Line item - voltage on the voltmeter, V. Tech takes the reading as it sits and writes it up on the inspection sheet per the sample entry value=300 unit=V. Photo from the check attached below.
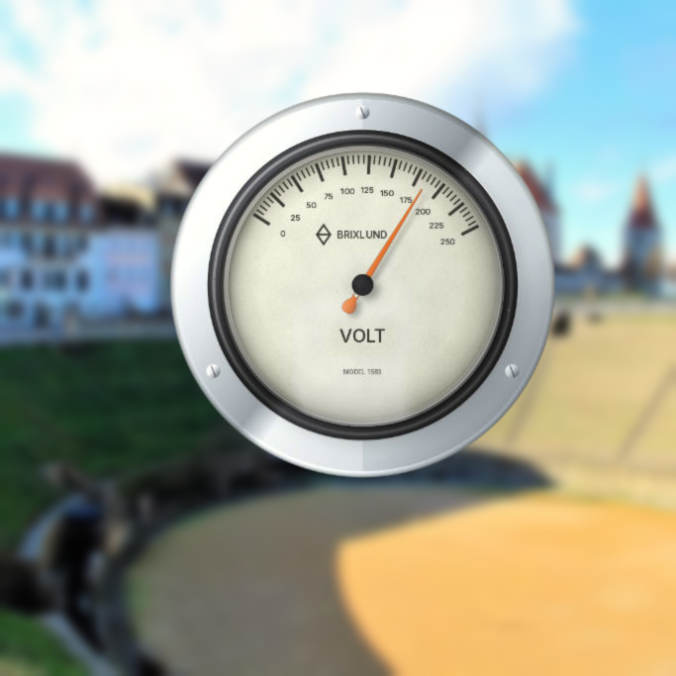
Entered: value=185 unit=V
